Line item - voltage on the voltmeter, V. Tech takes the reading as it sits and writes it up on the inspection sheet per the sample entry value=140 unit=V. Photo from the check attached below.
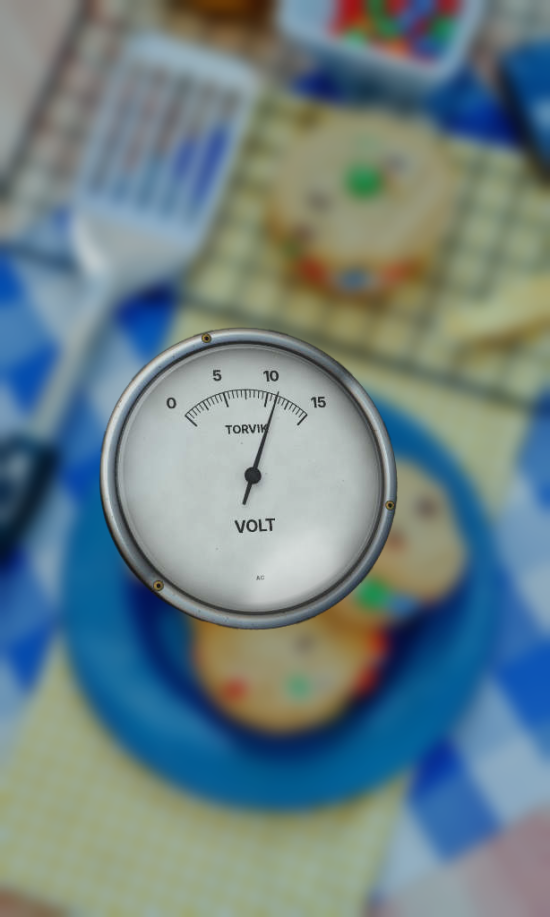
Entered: value=11 unit=V
